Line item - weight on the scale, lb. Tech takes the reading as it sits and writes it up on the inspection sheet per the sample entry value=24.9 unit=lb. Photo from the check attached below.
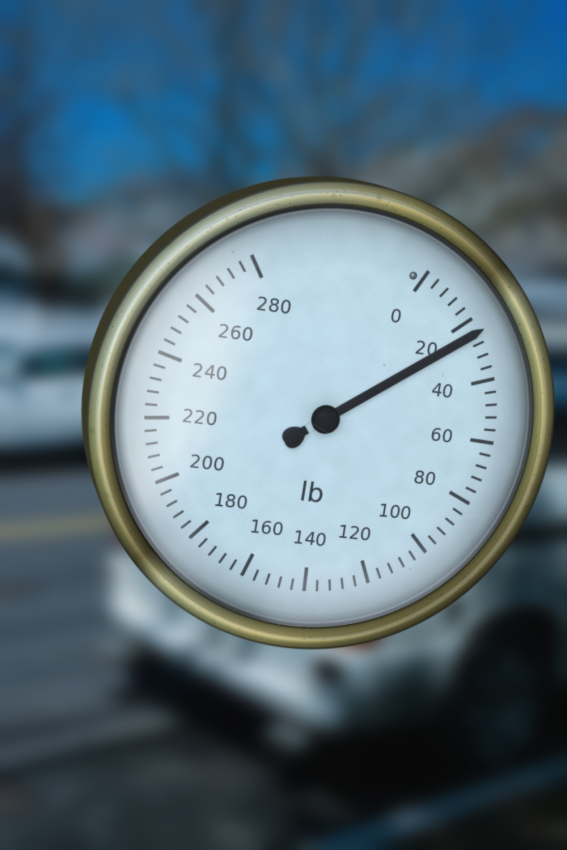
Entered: value=24 unit=lb
